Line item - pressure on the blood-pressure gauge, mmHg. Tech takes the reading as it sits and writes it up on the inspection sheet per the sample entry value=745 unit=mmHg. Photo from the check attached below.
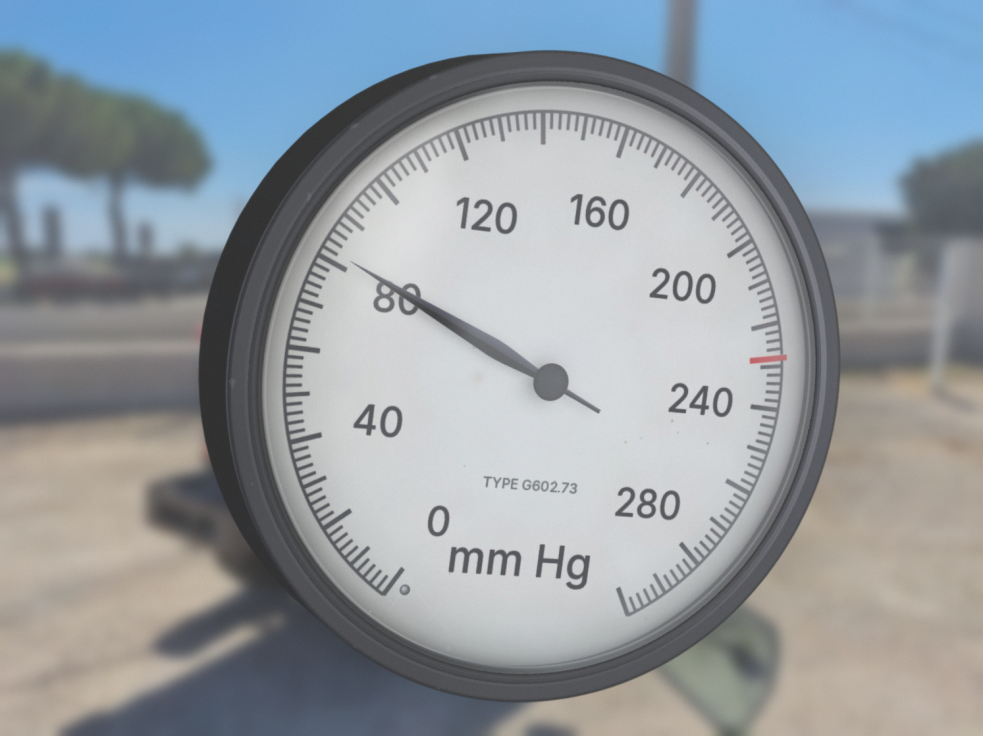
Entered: value=82 unit=mmHg
